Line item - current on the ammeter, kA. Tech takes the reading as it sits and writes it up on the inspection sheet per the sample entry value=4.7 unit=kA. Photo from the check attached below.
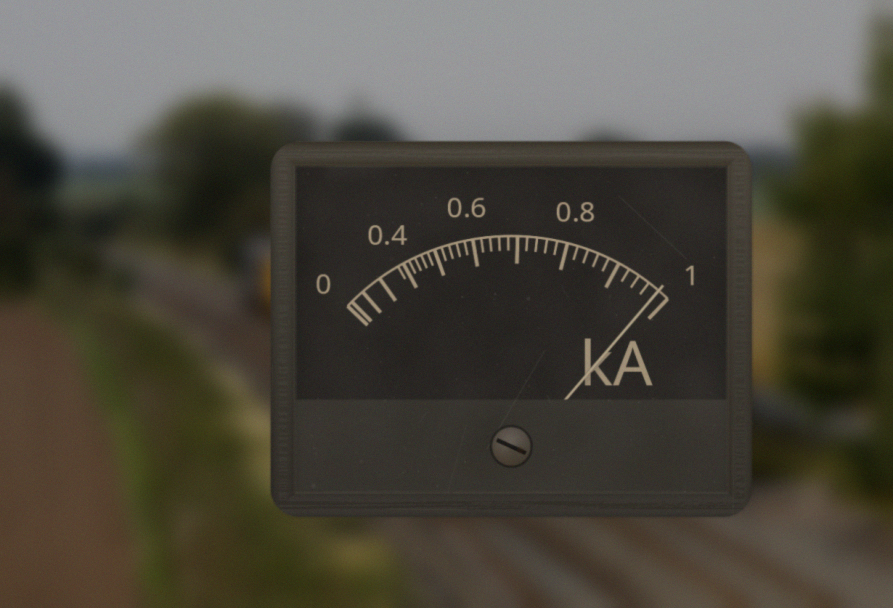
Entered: value=0.98 unit=kA
